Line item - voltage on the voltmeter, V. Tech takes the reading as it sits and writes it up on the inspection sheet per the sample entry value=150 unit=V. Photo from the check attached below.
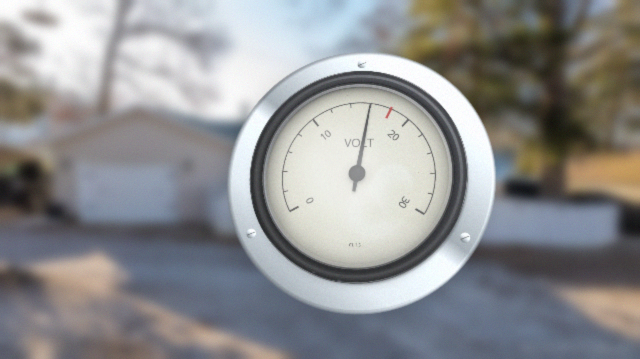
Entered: value=16 unit=V
